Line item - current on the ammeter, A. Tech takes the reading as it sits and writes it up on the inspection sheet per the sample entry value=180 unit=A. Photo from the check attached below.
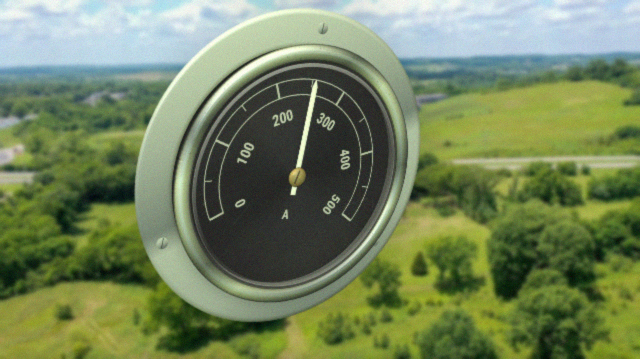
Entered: value=250 unit=A
